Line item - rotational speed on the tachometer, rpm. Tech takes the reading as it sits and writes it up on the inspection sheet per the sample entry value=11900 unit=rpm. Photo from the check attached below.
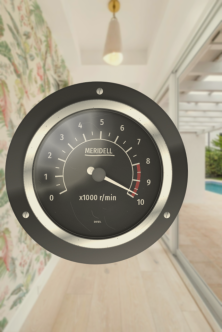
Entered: value=9750 unit=rpm
